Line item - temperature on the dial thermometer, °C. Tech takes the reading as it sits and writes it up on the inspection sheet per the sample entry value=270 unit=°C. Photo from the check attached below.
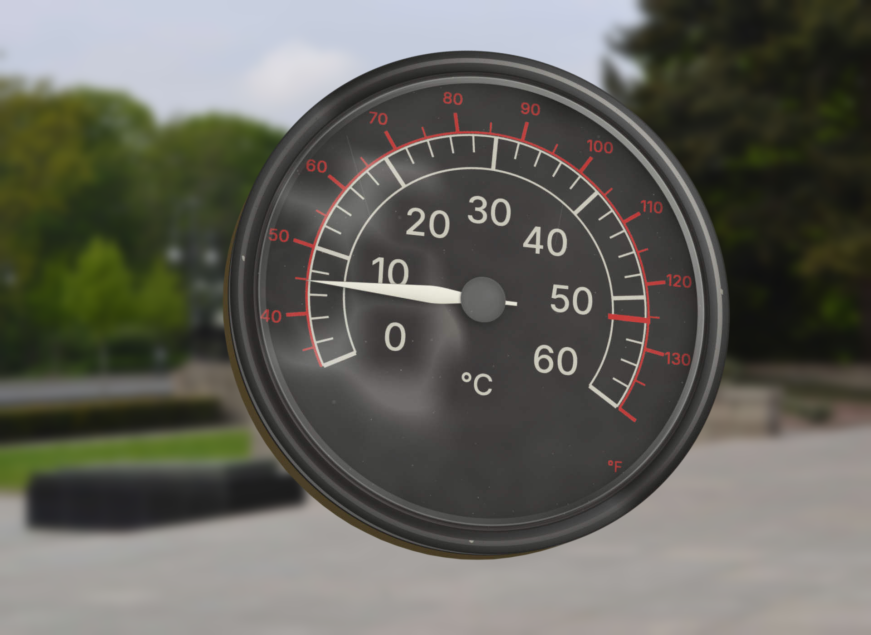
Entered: value=7 unit=°C
